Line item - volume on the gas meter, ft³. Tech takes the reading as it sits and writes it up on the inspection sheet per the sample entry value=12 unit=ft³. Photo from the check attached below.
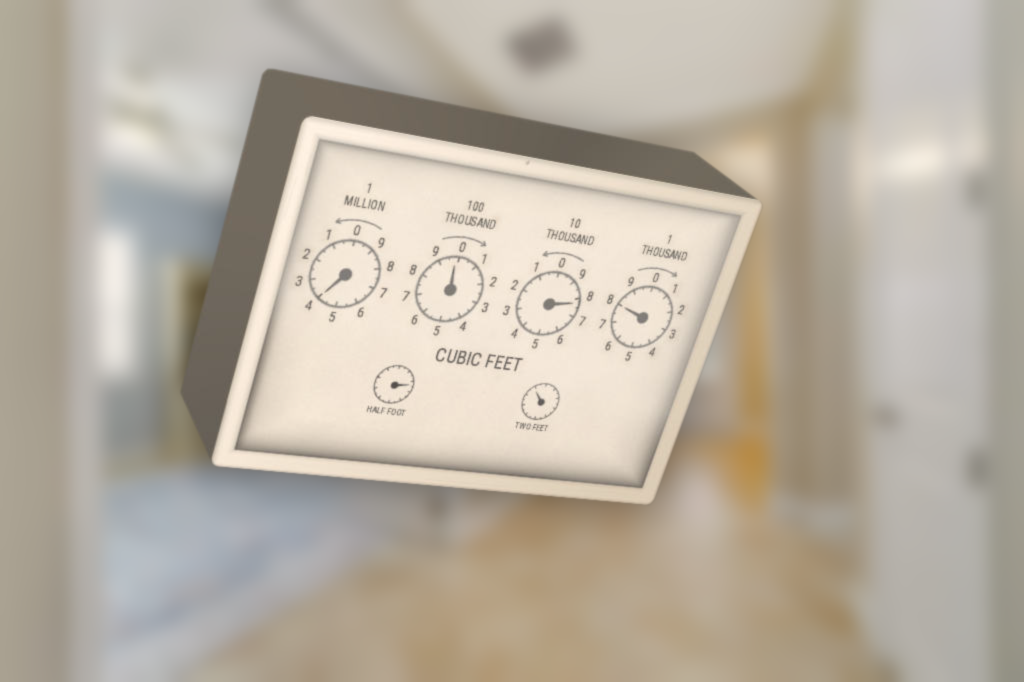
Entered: value=397800 unit=ft³
